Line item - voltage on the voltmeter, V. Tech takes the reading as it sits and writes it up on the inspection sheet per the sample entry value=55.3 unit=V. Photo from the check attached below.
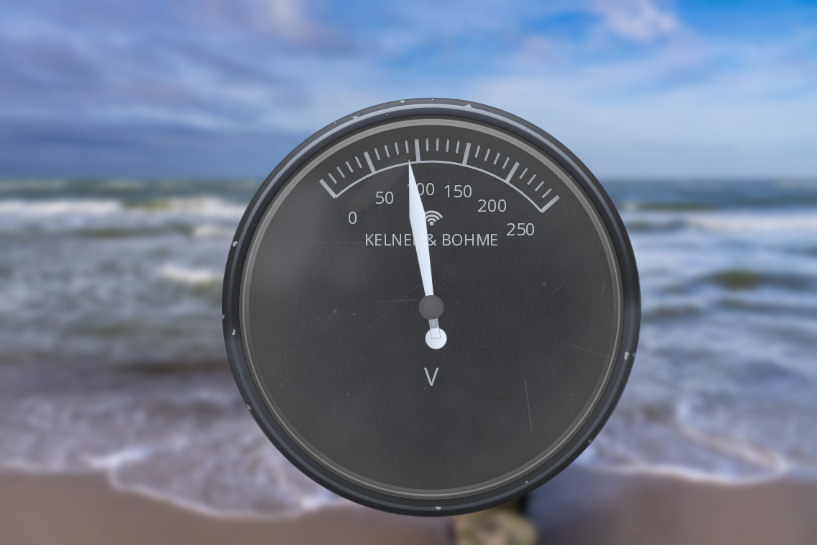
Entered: value=90 unit=V
